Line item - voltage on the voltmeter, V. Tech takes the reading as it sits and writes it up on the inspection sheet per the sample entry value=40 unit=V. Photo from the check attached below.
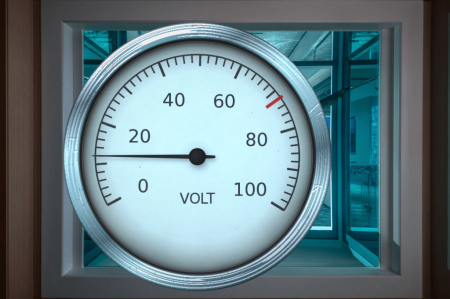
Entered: value=12 unit=V
